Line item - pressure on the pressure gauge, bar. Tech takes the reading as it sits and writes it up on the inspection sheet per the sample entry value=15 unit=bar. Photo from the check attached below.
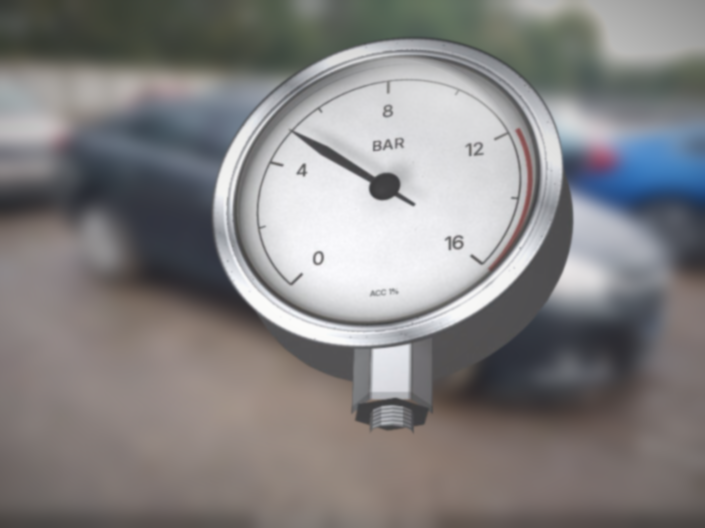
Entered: value=5 unit=bar
